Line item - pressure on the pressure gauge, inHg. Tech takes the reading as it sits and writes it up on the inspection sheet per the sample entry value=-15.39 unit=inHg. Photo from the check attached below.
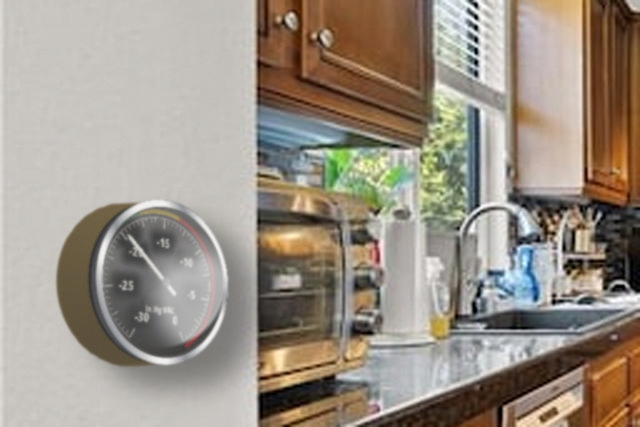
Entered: value=-20 unit=inHg
